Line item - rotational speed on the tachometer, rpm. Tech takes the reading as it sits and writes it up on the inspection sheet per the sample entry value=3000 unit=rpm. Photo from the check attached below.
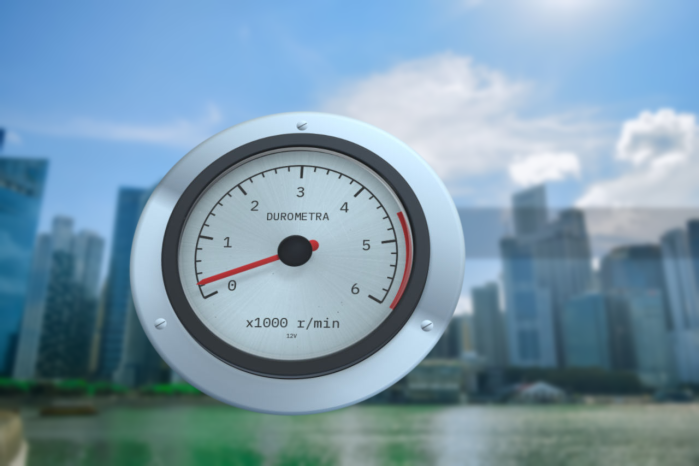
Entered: value=200 unit=rpm
